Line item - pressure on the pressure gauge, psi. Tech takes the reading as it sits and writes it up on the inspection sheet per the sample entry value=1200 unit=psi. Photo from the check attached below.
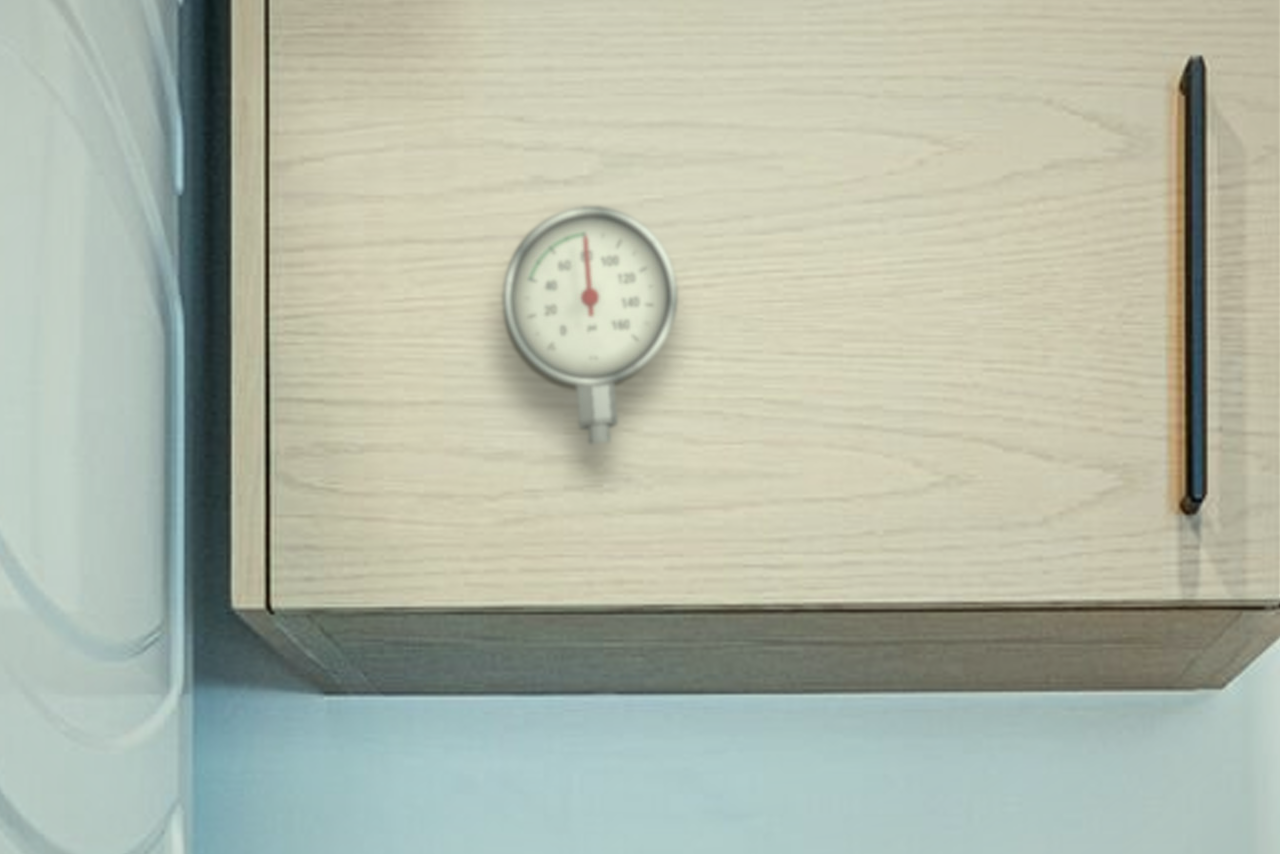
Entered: value=80 unit=psi
